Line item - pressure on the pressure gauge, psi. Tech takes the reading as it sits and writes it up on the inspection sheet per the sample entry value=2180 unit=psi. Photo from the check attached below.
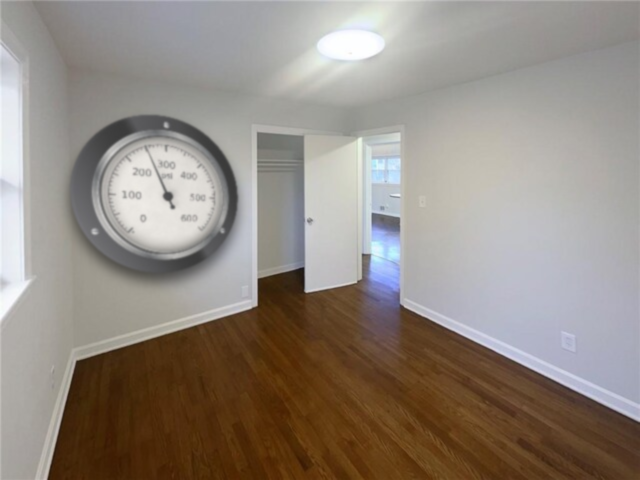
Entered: value=250 unit=psi
